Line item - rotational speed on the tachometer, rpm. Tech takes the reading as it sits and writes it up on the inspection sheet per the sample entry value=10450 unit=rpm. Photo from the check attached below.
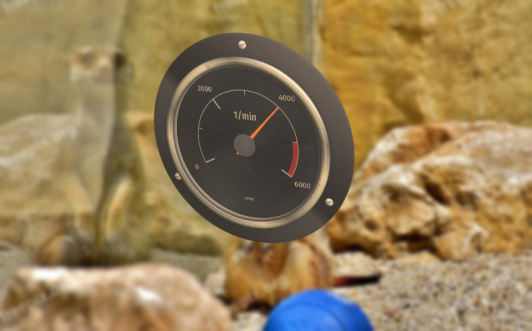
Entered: value=4000 unit=rpm
